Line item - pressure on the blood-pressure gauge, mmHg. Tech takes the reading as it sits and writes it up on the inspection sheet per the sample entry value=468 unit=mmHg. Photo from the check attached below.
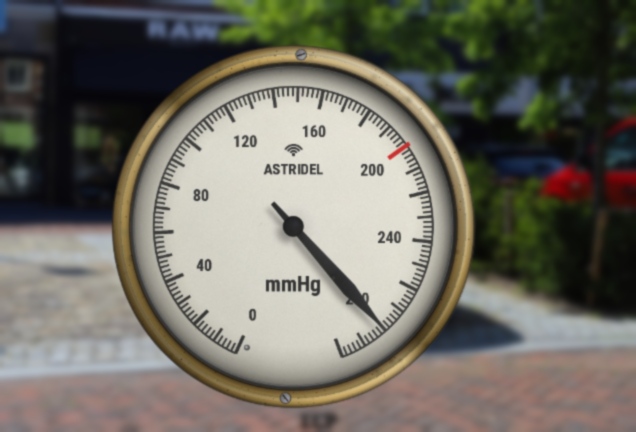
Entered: value=280 unit=mmHg
